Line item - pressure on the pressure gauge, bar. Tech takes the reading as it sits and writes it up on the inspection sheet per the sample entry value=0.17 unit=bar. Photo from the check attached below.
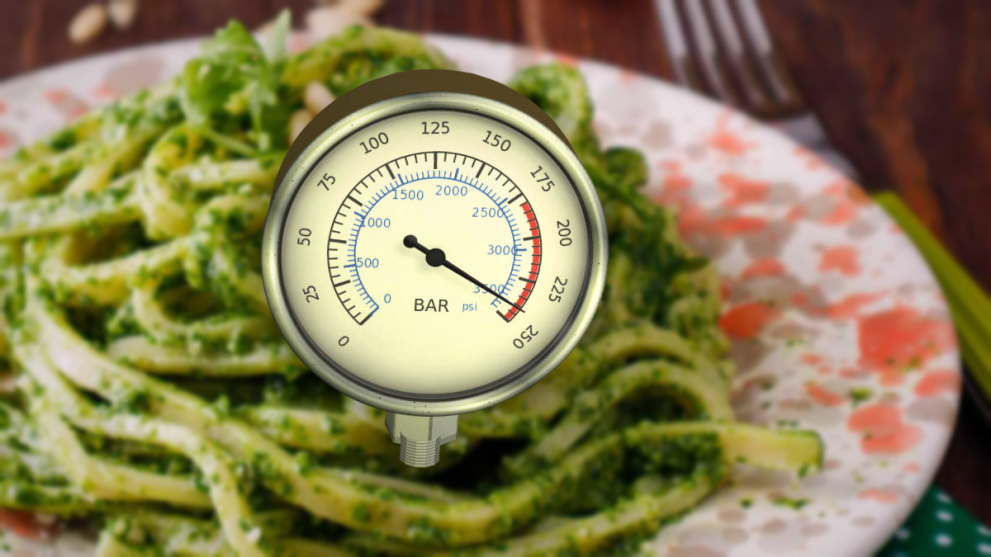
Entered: value=240 unit=bar
